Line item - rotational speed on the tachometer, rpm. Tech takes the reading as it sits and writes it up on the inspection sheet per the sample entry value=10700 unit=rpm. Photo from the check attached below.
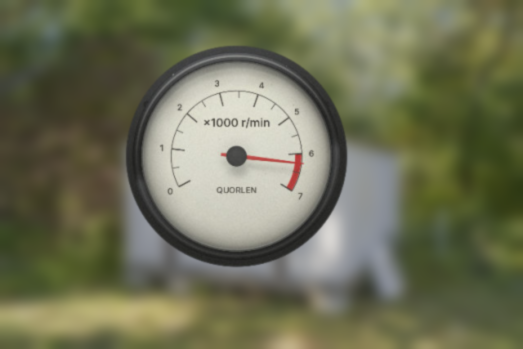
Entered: value=6250 unit=rpm
